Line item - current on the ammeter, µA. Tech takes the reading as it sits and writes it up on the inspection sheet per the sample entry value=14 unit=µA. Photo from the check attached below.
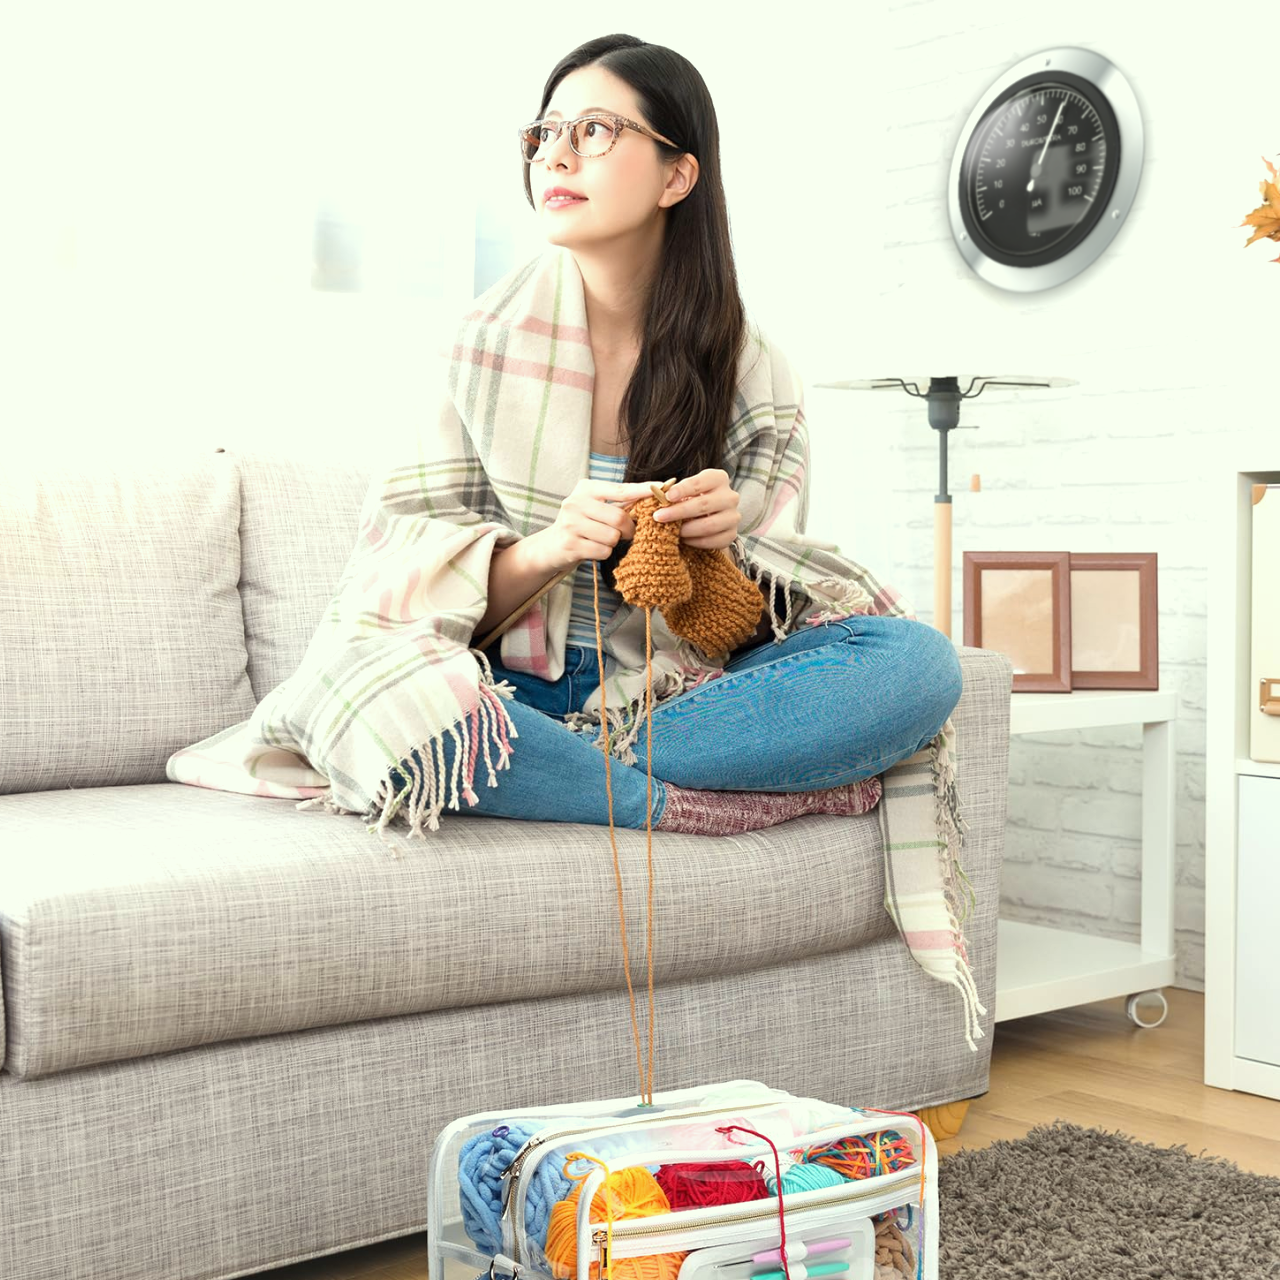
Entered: value=60 unit=µA
